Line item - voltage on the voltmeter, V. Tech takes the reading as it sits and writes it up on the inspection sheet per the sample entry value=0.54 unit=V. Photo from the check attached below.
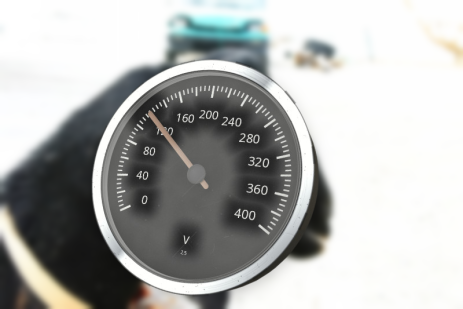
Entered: value=120 unit=V
